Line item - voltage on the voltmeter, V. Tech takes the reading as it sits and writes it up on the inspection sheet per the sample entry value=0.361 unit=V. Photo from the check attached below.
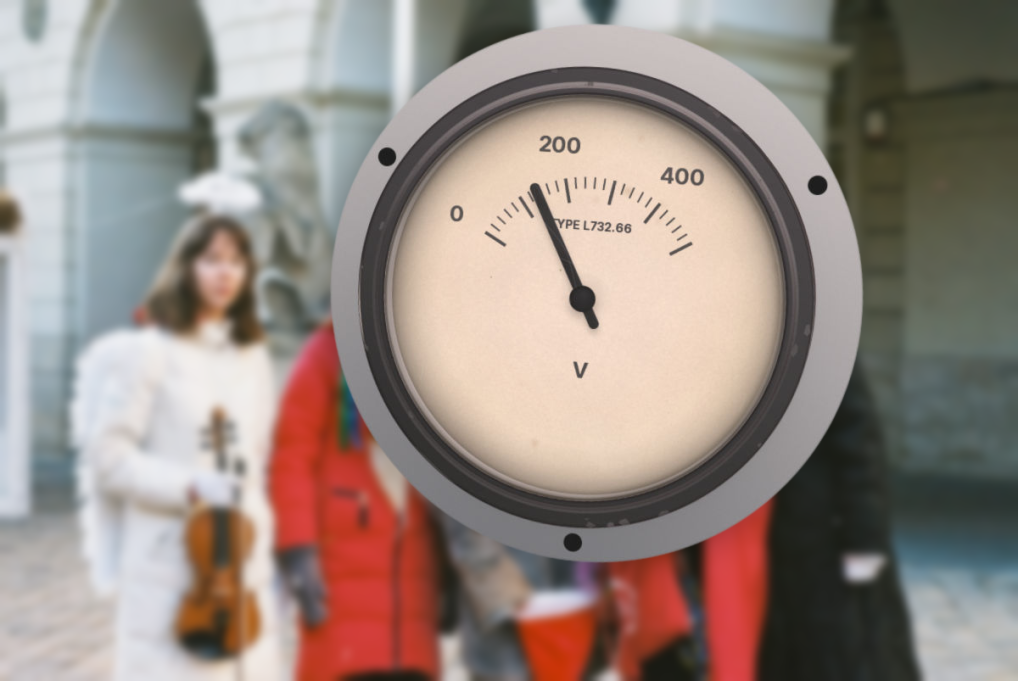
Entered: value=140 unit=V
